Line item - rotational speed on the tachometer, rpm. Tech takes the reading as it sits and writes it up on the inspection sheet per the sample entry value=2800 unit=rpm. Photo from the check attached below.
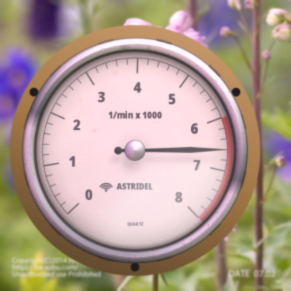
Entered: value=6600 unit=rpm
